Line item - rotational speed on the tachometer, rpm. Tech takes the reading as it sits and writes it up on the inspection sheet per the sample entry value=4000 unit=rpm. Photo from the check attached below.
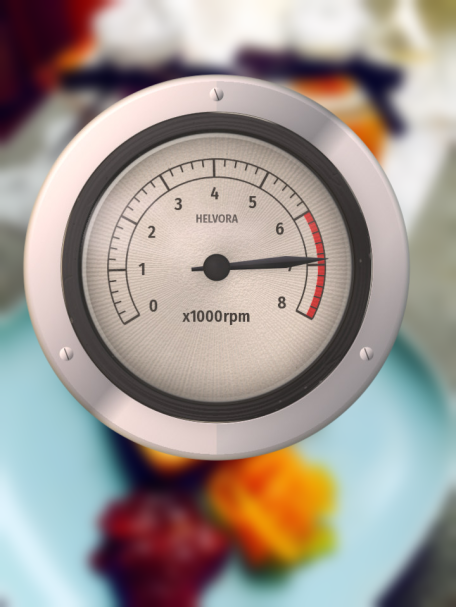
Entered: value=6900 unit=rpm
